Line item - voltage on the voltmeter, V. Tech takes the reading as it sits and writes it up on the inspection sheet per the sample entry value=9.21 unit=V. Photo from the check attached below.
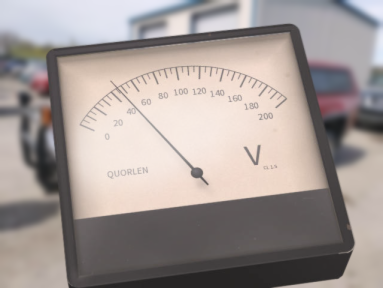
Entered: value=45 unit=V
